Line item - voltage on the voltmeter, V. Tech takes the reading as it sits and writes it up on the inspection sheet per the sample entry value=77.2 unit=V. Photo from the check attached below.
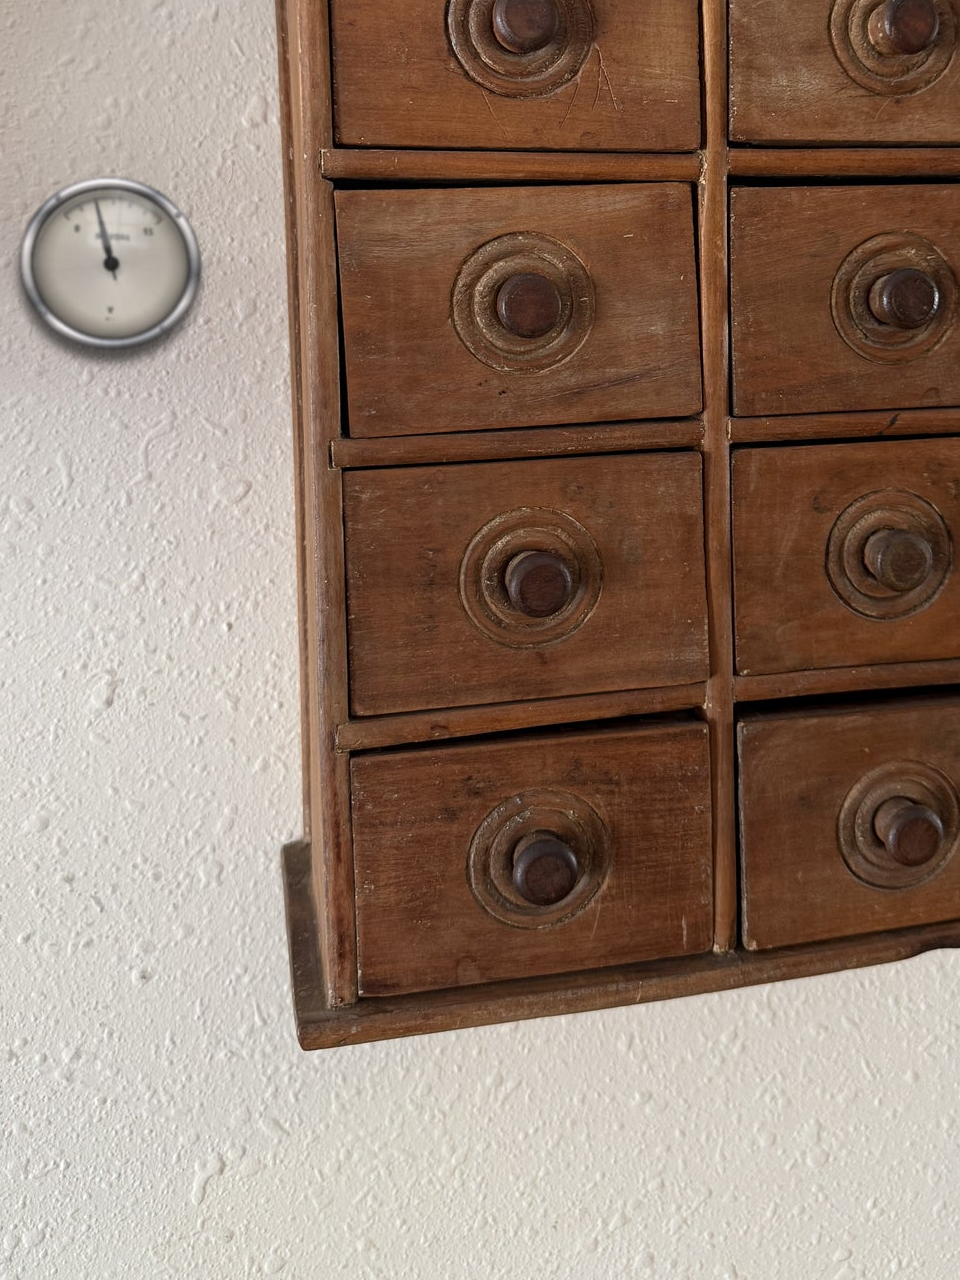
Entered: value=5 unit=V
